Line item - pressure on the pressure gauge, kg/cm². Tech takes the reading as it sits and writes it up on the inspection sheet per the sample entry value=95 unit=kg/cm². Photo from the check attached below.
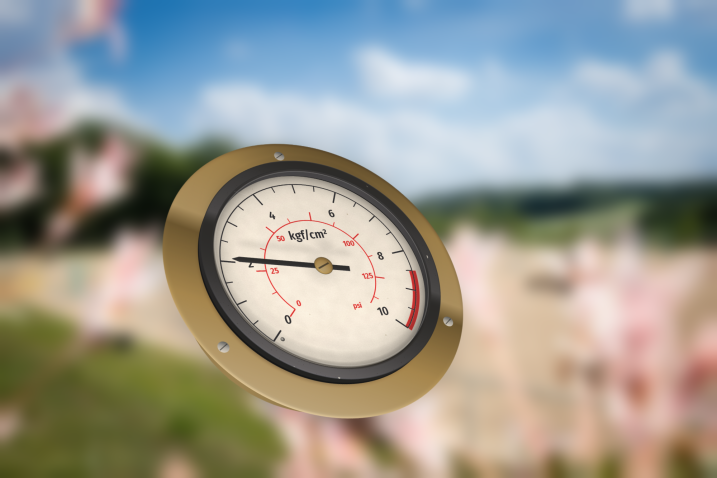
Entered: value=2 unit=kg/cm²
